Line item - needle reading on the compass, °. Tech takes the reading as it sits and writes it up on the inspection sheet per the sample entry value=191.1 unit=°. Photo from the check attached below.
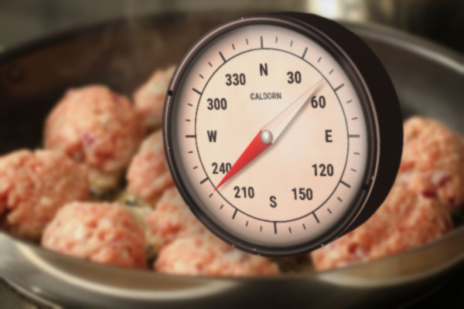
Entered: value=230 unit=°
